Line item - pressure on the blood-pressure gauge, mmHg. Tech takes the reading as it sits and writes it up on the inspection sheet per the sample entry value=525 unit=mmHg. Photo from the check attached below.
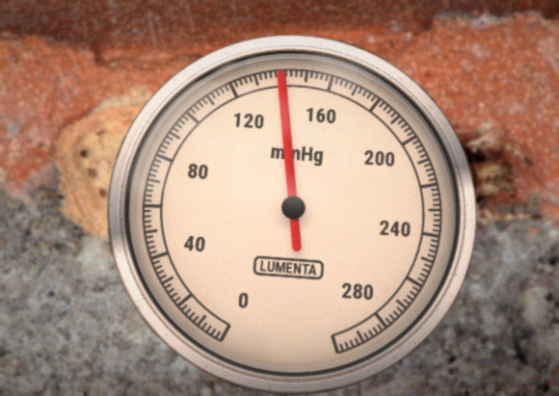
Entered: value=140 unit=mmHg
